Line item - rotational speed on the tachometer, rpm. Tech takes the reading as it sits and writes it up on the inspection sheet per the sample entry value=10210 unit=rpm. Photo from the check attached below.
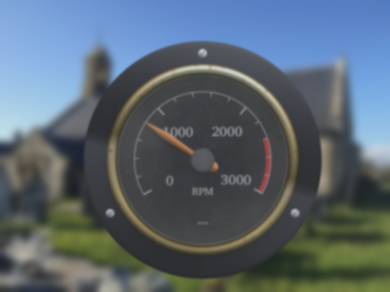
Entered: value=800 unit=rpm
